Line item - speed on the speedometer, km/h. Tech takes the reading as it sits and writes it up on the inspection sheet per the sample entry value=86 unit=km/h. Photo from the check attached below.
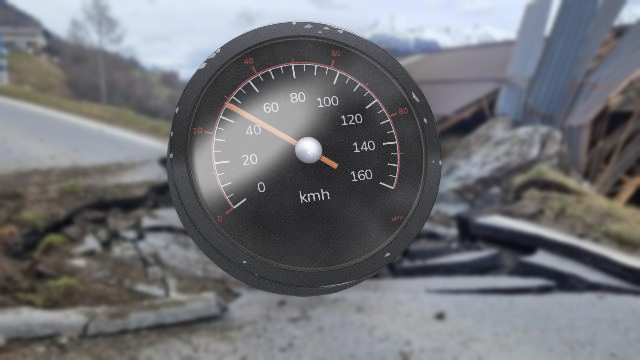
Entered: value=45 unit=km/h
